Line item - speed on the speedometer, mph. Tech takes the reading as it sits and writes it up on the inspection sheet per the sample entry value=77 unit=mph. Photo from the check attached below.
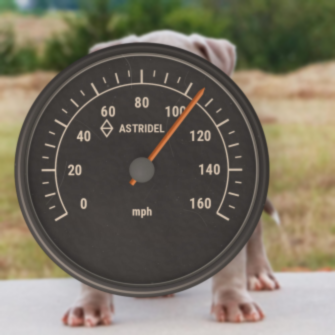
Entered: value=105 unit=mph
